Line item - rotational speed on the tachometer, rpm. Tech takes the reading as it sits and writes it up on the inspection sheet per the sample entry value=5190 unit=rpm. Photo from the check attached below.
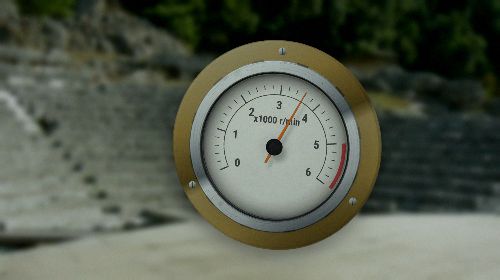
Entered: value=3600 unit=rpm
